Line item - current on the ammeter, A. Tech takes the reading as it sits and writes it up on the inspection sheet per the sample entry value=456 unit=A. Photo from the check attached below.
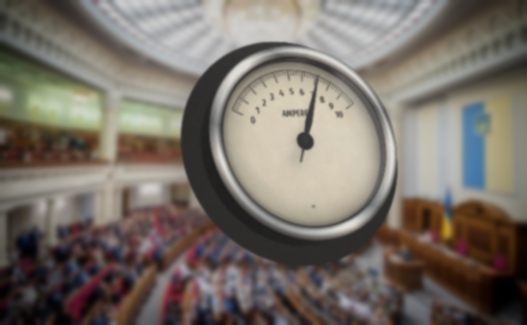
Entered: value=7 unit=A
